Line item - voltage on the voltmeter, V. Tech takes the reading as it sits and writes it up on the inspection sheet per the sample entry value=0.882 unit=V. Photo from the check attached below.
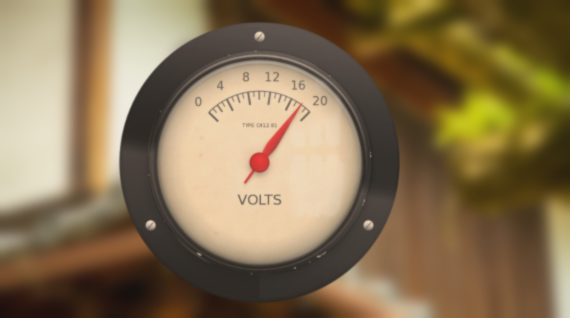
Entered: value=18 unit=V
